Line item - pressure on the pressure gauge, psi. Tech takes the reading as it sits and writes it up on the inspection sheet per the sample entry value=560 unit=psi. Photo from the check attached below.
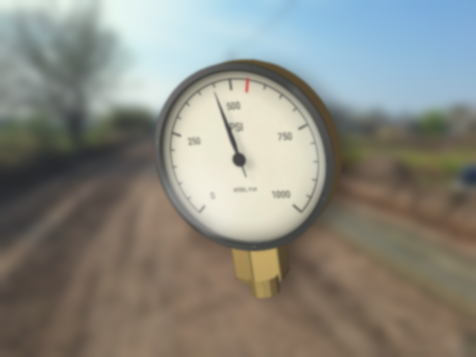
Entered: value=450 unit=psi
